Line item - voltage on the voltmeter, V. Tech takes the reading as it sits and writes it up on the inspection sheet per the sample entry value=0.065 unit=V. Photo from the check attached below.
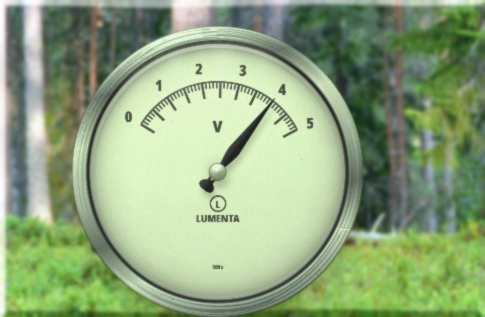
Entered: value=4 unit=V
